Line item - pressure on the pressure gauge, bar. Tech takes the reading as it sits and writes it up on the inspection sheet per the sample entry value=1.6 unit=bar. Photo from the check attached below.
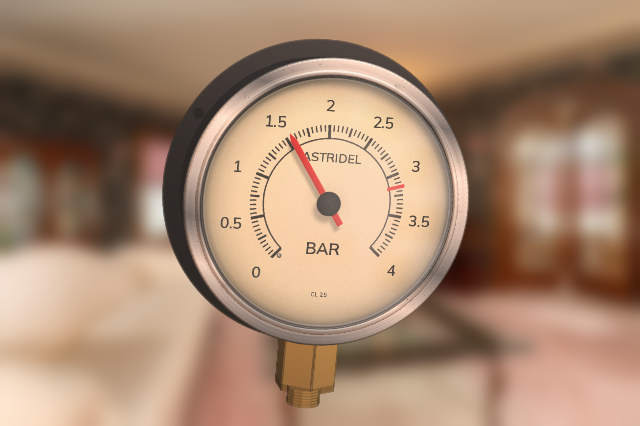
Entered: value=1.55 unit=bar
